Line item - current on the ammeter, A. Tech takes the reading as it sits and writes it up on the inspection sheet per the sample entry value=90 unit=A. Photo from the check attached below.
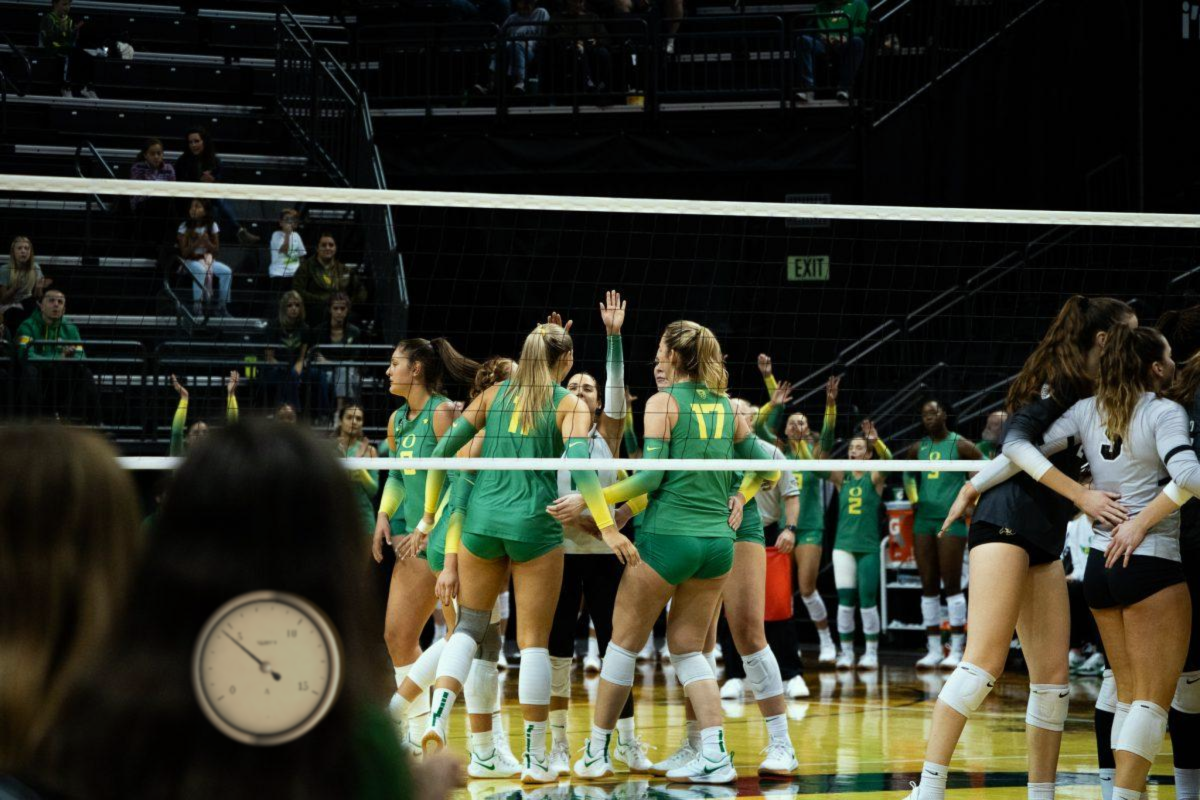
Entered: value=4.5 unit=A
